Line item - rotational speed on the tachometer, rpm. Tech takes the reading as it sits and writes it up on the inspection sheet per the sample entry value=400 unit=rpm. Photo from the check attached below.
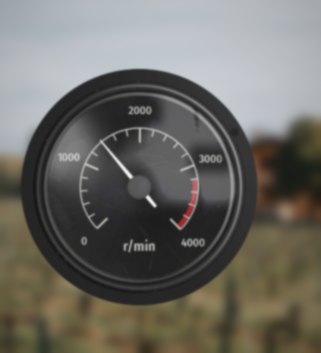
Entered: value=1400 unit=rpm
